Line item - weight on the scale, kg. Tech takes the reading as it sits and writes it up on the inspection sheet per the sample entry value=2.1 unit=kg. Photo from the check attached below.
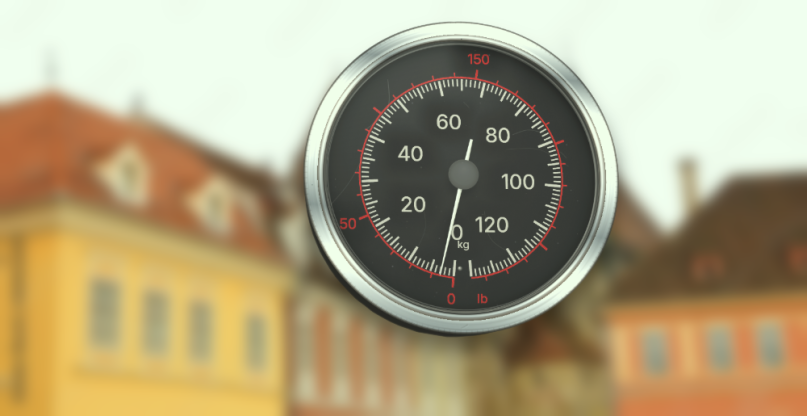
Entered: value=3 unit=kg
